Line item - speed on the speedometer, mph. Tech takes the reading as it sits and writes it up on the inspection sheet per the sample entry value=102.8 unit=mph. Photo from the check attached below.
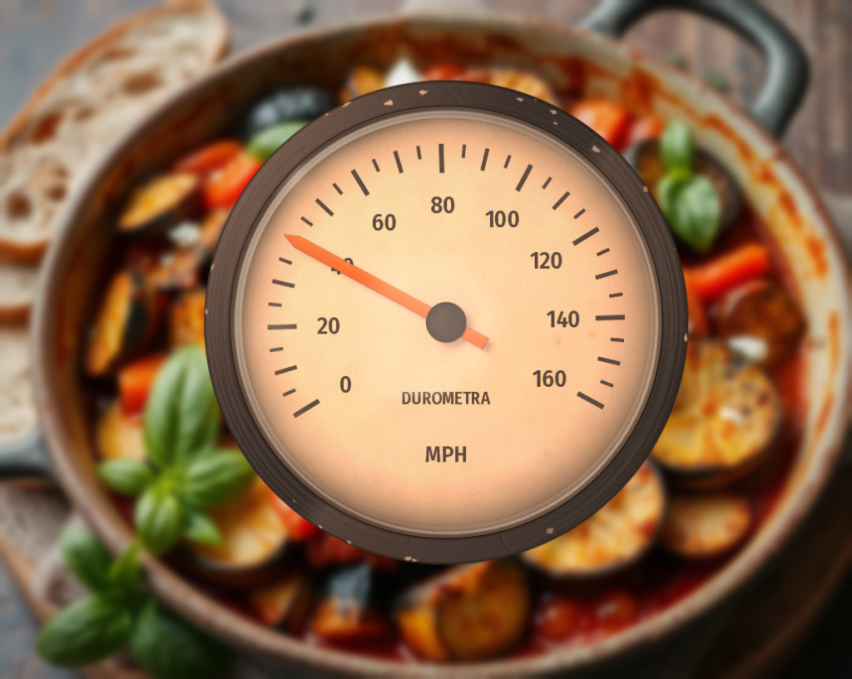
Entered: value=40 unit=mph
